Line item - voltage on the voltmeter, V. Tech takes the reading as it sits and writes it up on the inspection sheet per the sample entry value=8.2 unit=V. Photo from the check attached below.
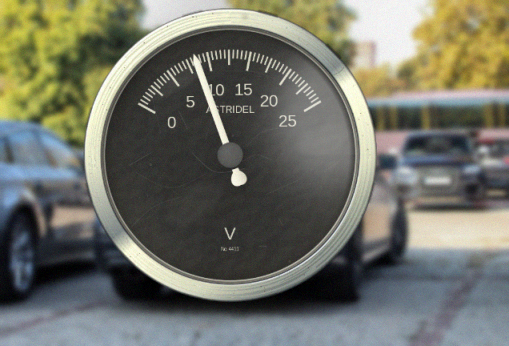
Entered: value=8.5 unit=V
